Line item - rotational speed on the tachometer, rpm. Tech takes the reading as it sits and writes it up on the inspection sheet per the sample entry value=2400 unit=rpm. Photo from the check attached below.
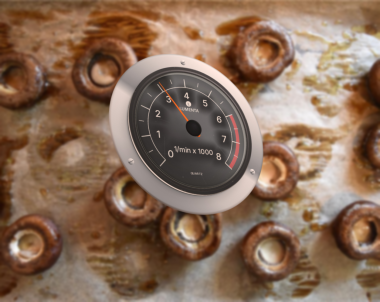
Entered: value=3000 unit=rpm
